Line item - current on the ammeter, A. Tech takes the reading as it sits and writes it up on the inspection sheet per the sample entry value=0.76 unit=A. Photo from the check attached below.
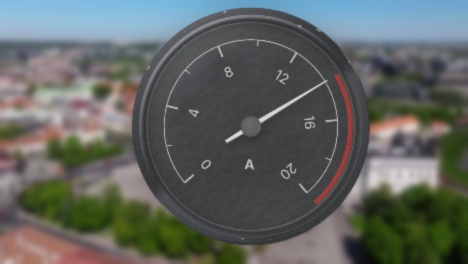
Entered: value=14 unit=A
